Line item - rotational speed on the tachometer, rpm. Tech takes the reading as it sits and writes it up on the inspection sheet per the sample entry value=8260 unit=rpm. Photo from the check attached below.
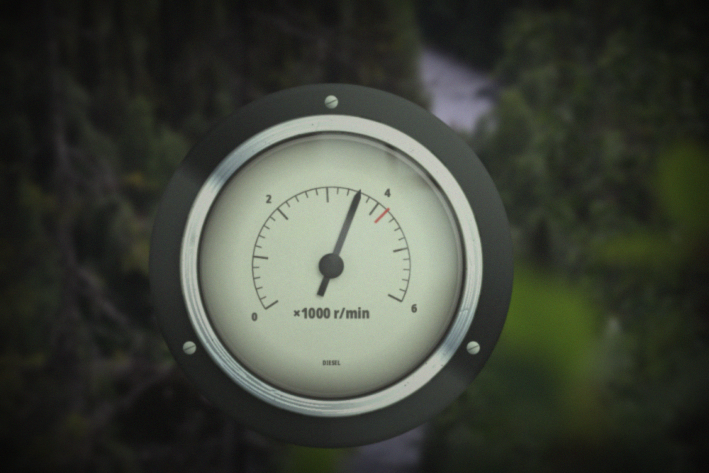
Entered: value=3600 unit=rpm
